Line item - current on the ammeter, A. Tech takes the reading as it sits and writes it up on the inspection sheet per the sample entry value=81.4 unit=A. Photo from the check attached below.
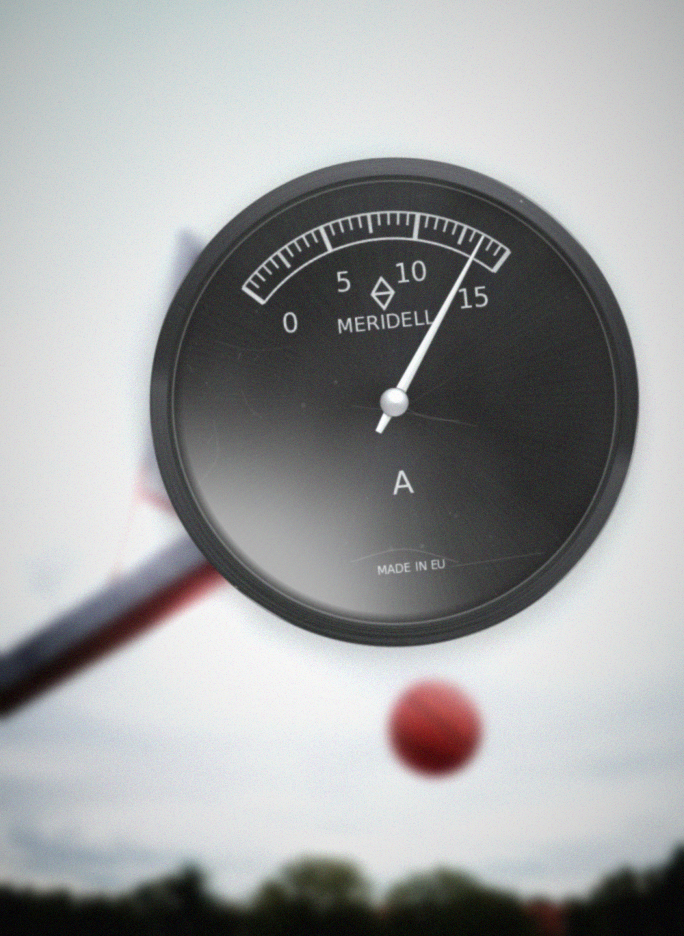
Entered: value=13.5 unit=A
